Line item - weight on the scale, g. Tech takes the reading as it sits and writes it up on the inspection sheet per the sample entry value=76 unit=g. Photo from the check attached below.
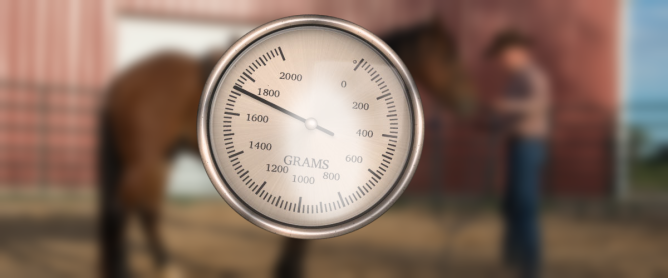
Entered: value=1720 unit=g
